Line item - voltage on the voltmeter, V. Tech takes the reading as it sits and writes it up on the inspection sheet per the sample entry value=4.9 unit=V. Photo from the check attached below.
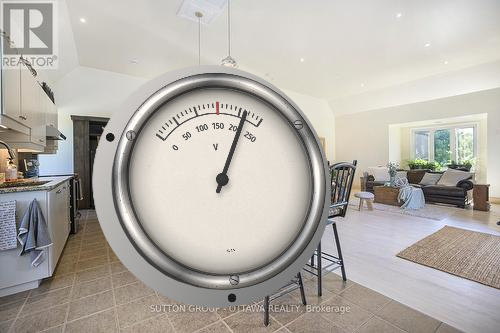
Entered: value=210 unit=V
